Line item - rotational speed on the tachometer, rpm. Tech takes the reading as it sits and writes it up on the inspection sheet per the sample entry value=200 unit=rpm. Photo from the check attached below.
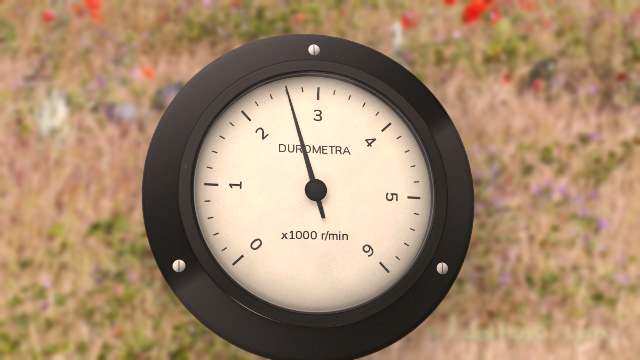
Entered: value=2600 unit=rpm
